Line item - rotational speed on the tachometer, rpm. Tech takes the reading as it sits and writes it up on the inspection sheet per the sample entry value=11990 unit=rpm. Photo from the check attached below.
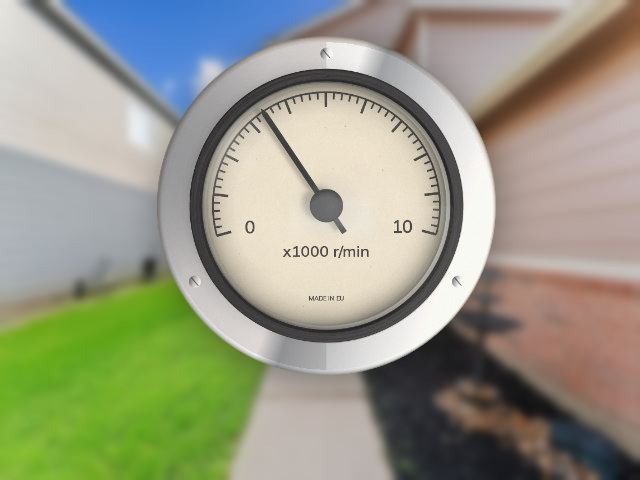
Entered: value=3400 unit=rpm
